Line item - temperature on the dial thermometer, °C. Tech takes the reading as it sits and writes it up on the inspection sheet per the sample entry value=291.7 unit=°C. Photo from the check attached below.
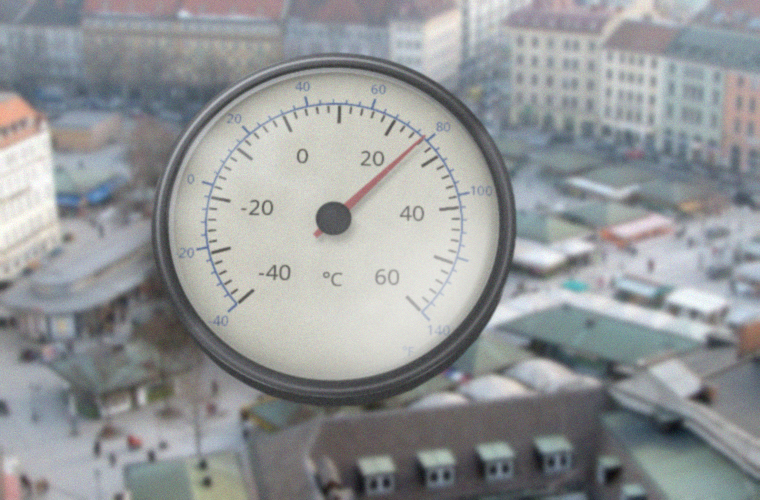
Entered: value=26 unit=°C
